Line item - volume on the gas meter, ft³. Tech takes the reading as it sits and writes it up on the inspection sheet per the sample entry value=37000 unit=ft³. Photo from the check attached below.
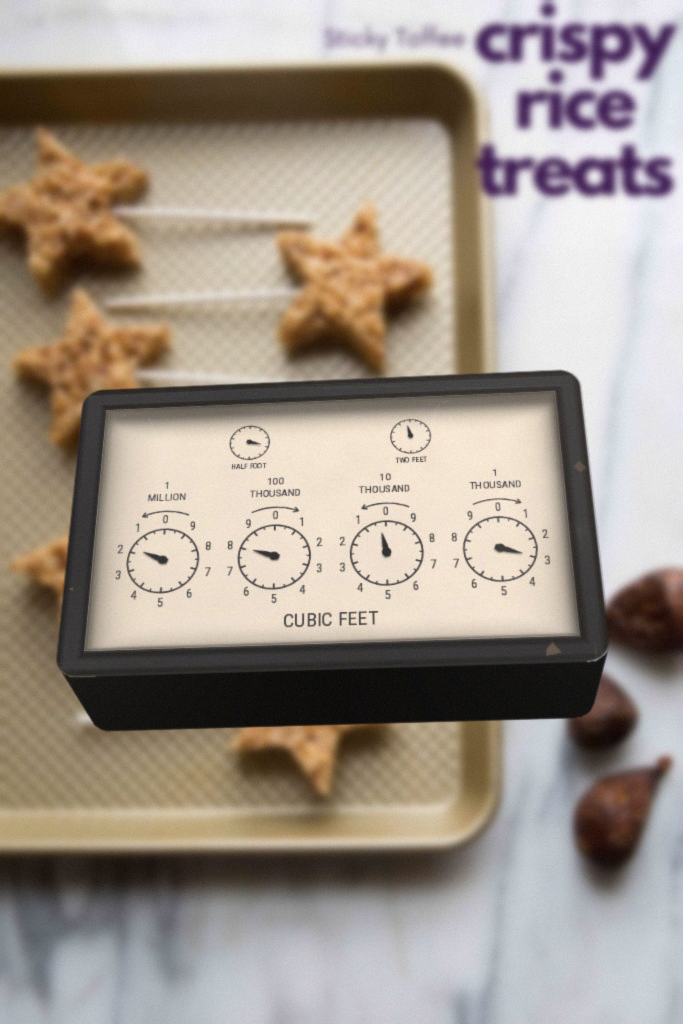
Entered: value=180300 unit=ft³
